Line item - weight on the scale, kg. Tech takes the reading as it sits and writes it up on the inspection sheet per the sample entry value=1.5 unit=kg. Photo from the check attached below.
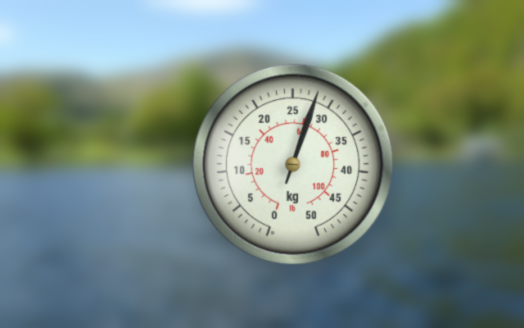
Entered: value=28 unit=kg
